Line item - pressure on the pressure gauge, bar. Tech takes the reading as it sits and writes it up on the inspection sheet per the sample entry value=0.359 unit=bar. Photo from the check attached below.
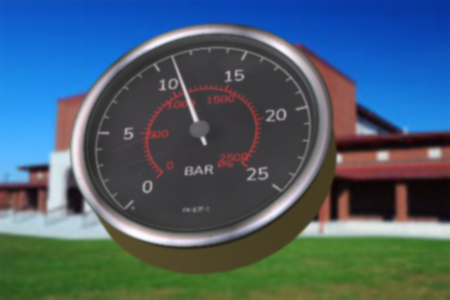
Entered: value=11 unit=bar
